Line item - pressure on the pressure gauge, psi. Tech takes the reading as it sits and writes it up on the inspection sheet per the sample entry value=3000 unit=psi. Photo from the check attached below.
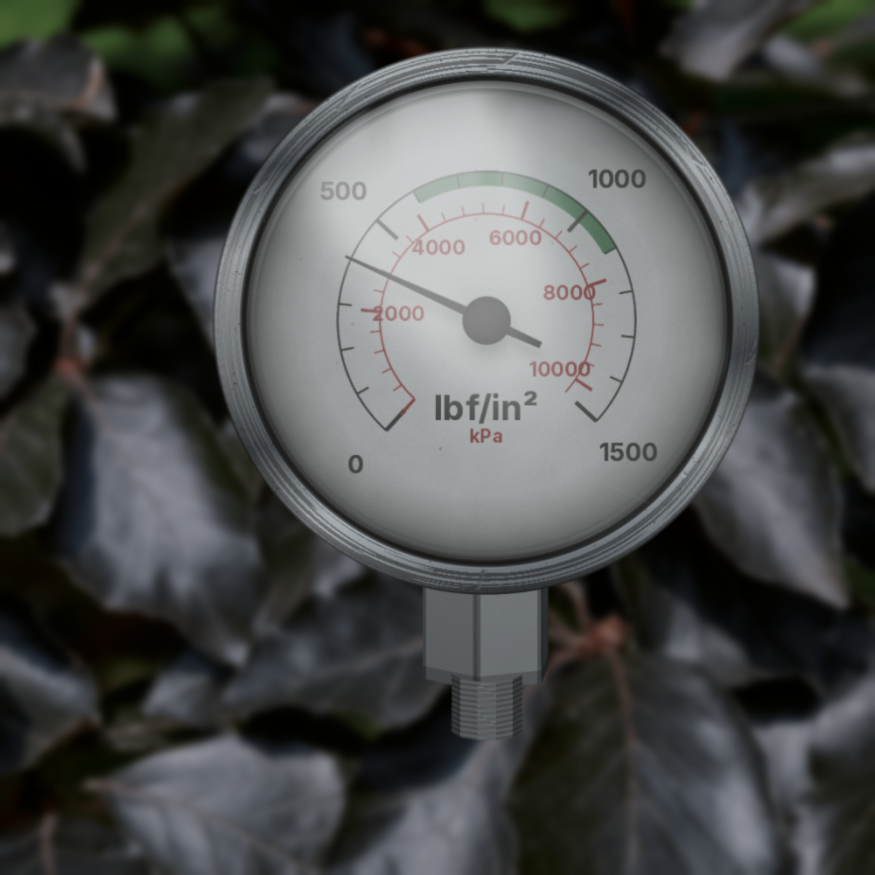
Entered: value=400 unit=psi
